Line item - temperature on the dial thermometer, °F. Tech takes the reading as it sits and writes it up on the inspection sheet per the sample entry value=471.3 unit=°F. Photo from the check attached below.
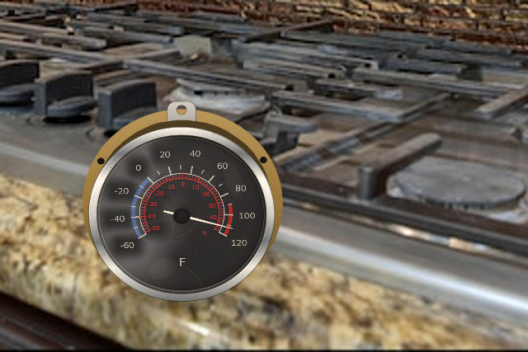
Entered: value=110 unit=°F
